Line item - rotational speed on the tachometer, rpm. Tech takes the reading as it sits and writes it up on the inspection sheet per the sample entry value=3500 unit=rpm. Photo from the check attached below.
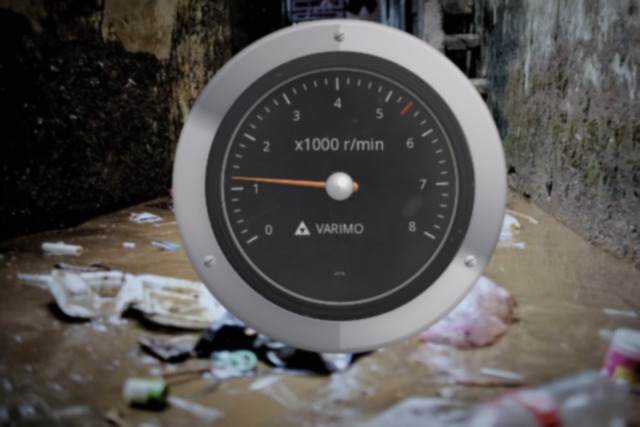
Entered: value=1200 unit=rpm
